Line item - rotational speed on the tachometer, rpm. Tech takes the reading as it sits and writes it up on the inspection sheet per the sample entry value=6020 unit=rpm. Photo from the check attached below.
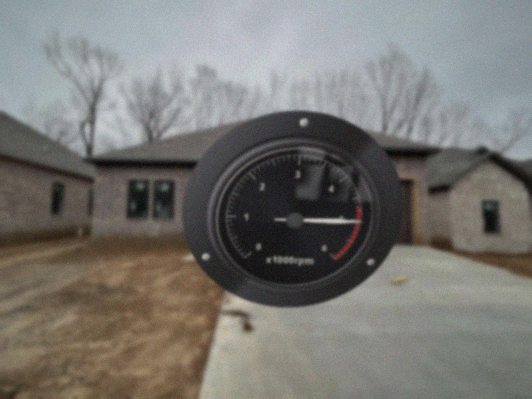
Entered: value=5000 unit=rpm
